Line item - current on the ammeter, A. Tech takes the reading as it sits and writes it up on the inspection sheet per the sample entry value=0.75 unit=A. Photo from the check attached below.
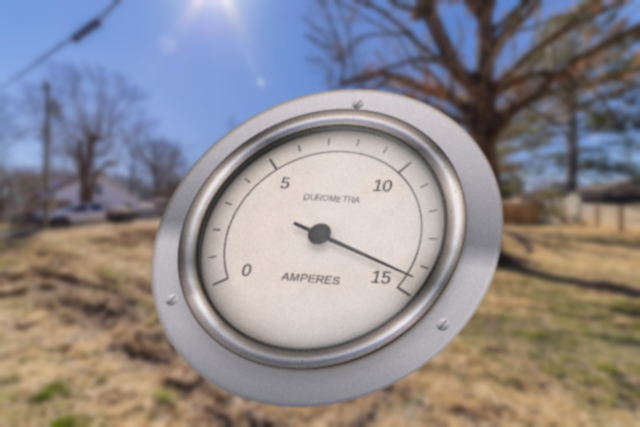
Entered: value=14.5 unit=A
